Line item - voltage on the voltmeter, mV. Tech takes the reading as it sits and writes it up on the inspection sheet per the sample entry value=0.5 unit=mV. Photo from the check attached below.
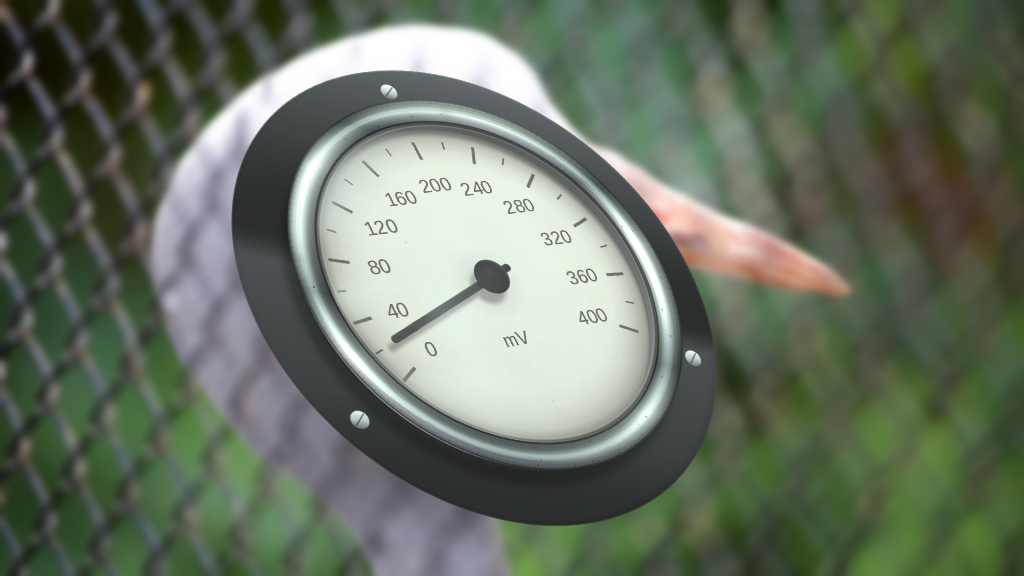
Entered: value=20 unit=mV
